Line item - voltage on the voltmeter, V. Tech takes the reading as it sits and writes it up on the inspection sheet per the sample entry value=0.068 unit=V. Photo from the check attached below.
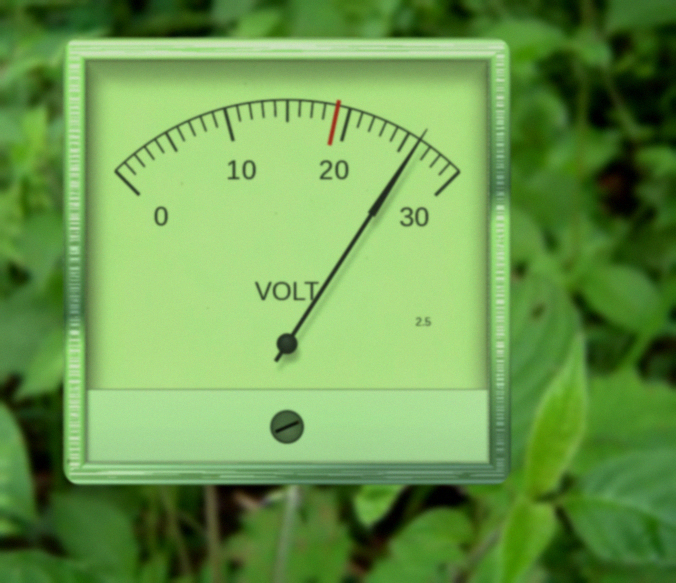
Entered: value=26 unit=V
